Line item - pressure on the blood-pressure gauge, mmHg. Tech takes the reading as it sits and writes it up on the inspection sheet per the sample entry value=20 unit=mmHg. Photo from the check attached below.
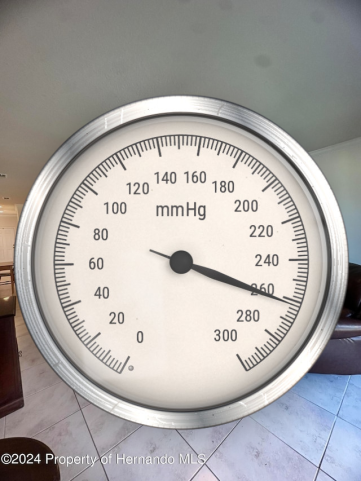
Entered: value=262 unit=mmHg
